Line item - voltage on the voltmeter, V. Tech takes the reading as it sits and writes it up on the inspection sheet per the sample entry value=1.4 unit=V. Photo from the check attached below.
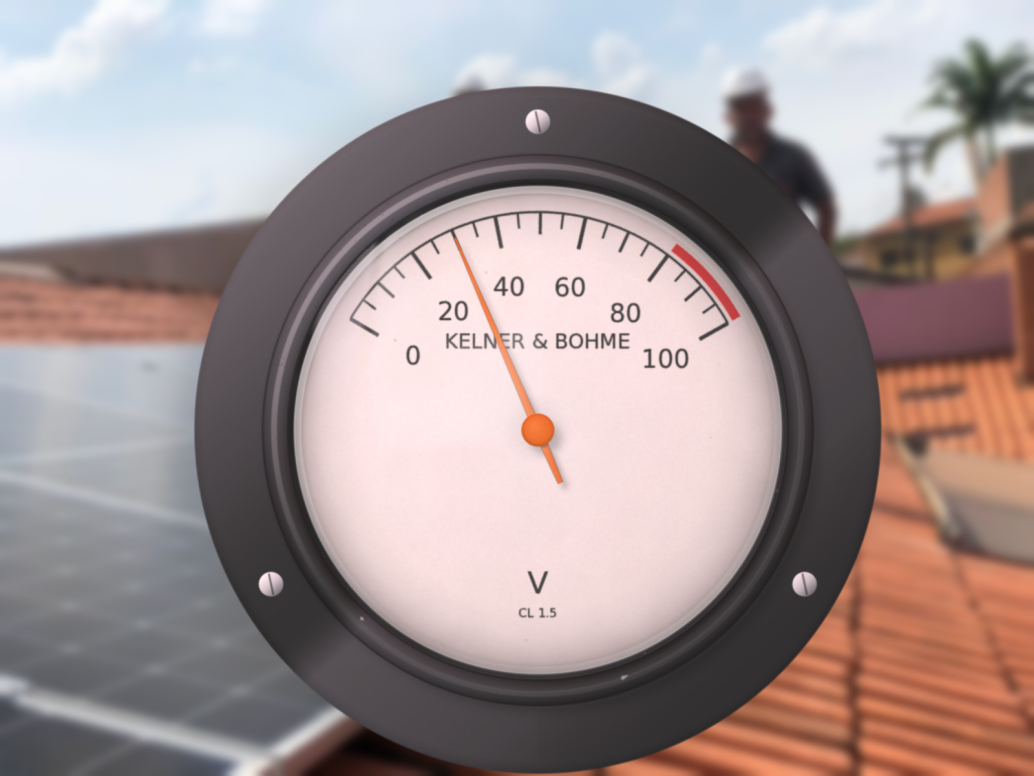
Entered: value=30 unit=V
